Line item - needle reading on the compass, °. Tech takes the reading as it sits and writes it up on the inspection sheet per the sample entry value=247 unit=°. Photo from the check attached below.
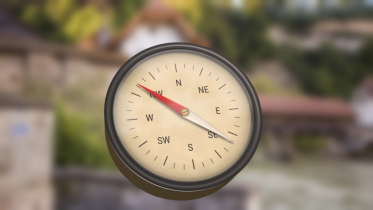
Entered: value=310 unit=°
